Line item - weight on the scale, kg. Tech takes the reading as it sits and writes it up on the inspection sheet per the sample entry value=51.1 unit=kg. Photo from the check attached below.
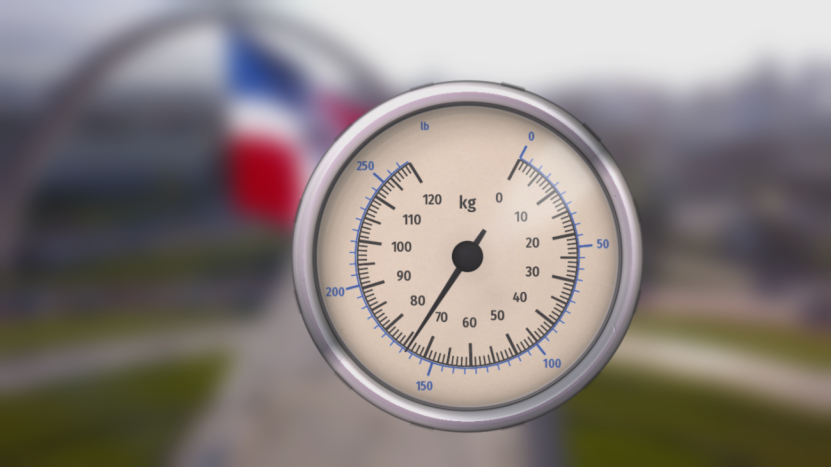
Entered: value=74 unit=kg
